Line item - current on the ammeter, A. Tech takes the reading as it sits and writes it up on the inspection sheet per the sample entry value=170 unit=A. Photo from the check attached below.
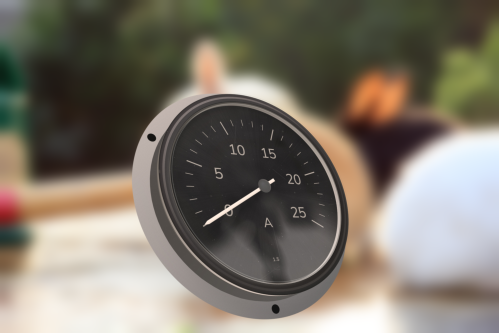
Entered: value=0 unit=A
